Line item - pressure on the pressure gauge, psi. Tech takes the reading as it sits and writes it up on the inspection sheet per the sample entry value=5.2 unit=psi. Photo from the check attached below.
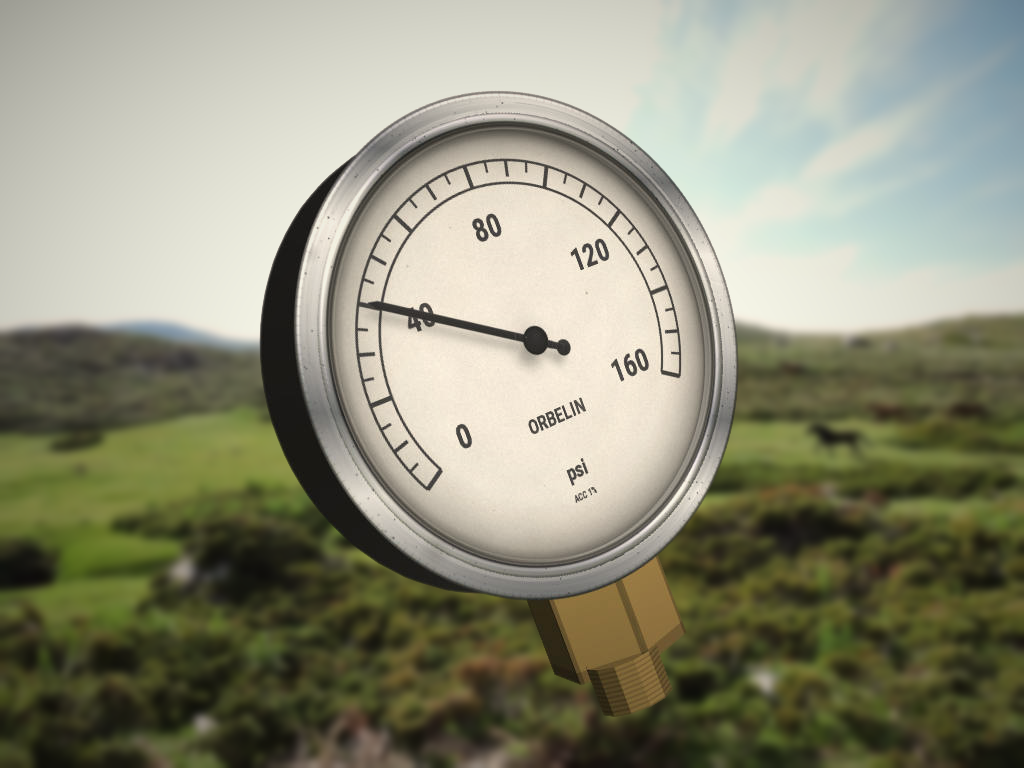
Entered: value=40 unit=psi
